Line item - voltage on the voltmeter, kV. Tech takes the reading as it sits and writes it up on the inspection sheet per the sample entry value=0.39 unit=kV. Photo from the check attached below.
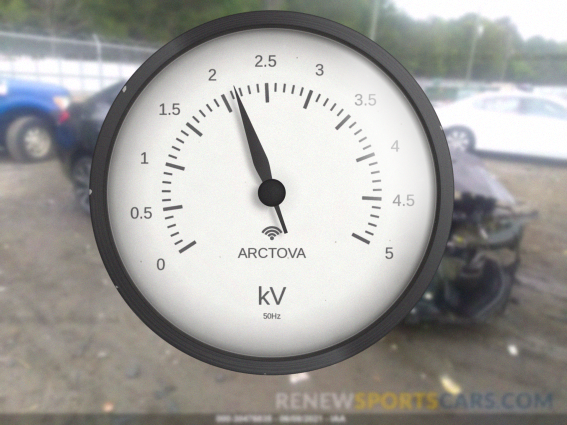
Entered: value=2.15 unit=kV
